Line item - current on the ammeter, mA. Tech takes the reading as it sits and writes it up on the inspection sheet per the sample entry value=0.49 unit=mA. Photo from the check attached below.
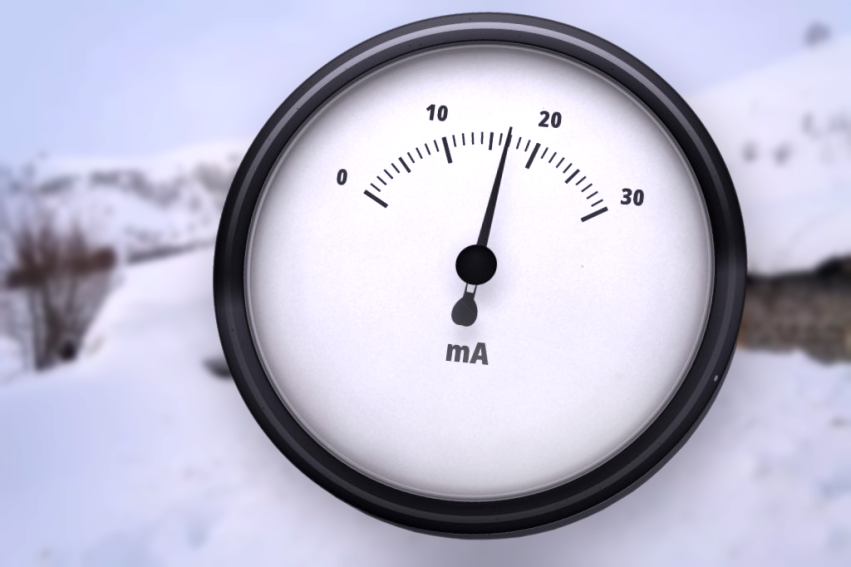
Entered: value=17 unit=mA
